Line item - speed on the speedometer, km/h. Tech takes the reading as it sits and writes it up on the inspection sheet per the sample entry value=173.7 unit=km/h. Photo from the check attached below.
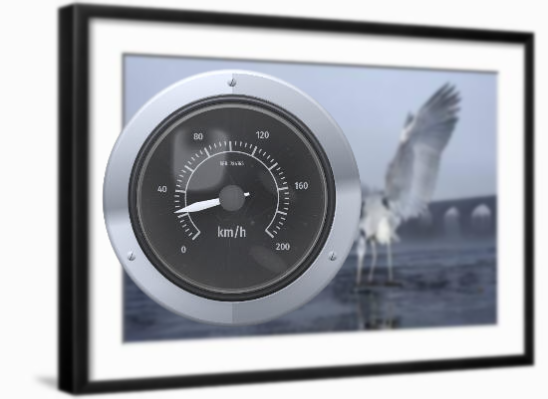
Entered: value=24 unit=km/h
